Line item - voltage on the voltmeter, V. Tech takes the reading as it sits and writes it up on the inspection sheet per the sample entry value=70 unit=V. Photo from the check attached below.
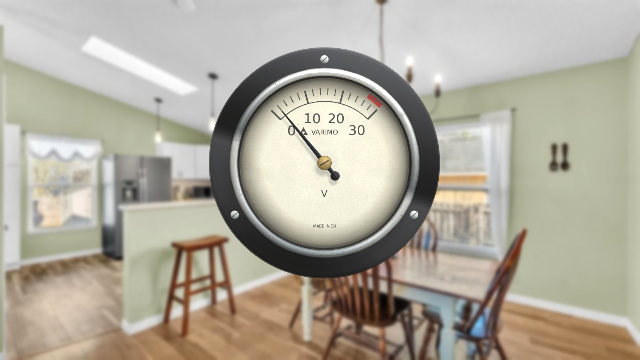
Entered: value=2 unit=V
